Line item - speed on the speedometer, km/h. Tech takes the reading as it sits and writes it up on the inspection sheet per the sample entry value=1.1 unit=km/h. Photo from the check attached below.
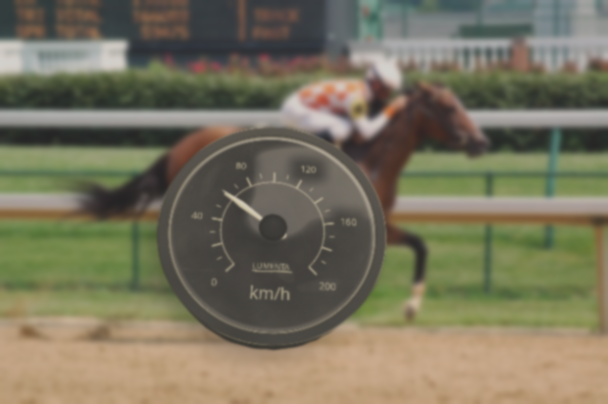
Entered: value=60 unit=km/h
